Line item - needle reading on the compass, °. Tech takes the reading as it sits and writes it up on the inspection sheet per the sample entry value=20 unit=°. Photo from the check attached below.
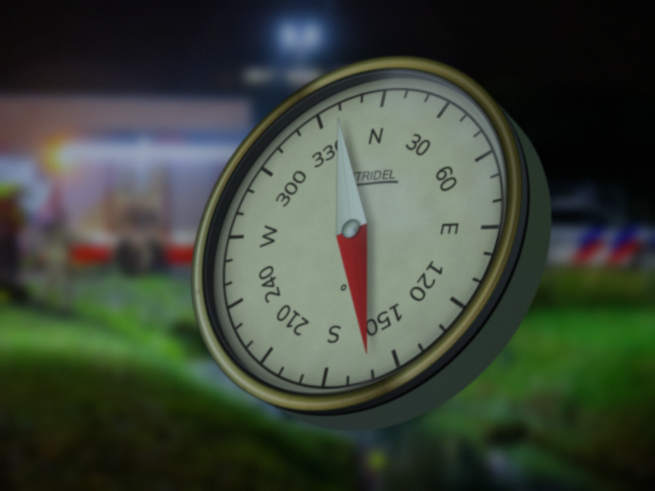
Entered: value=160 unit=°
